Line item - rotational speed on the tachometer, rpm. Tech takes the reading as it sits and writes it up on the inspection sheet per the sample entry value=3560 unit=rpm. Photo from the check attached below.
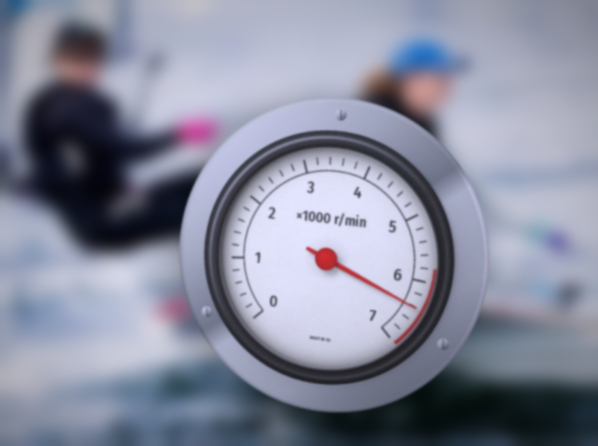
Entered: value=6400 unit=rpm
